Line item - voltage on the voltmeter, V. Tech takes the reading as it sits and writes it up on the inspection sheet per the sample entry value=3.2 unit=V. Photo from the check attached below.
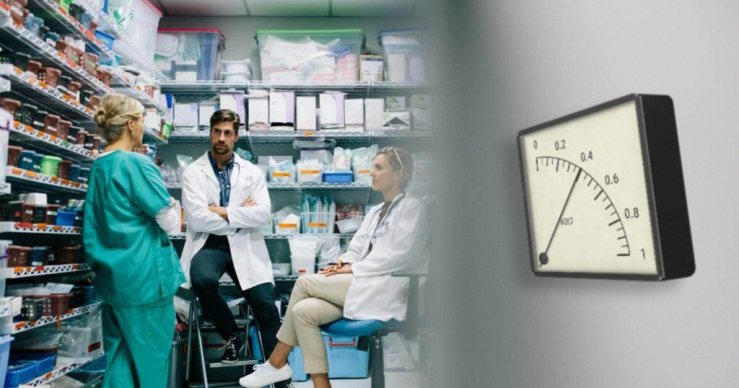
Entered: value=0.4 unit=V
